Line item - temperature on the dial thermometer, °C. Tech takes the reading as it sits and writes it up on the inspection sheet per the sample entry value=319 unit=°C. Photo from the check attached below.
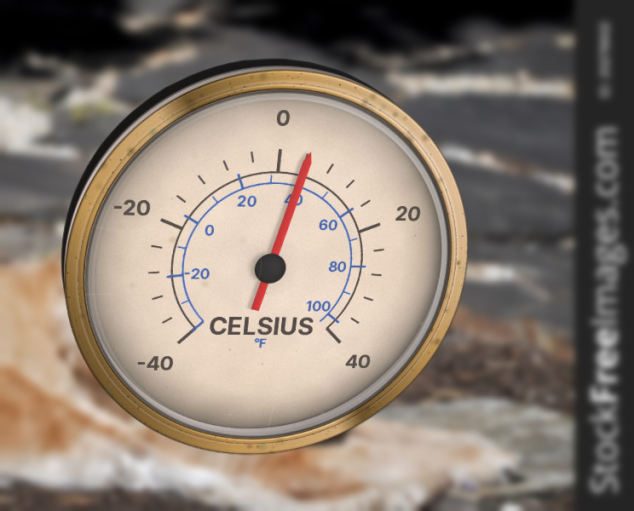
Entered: value=4 unit=°C
